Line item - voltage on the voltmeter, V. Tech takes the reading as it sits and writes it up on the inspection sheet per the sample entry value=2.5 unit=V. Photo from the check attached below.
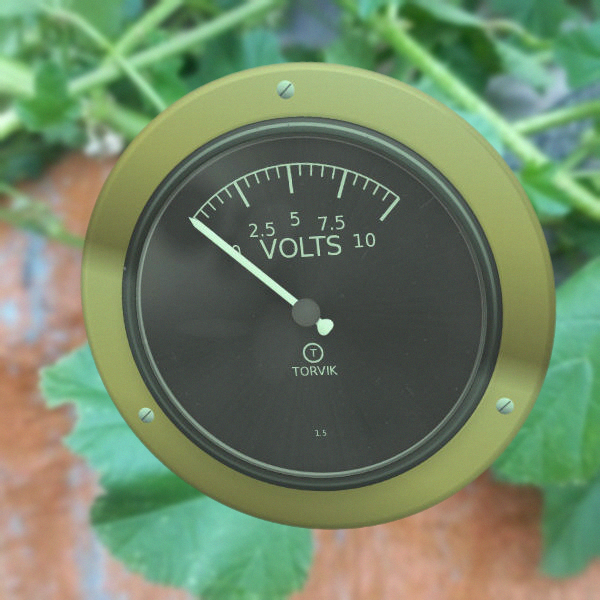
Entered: value=0 unit=V
